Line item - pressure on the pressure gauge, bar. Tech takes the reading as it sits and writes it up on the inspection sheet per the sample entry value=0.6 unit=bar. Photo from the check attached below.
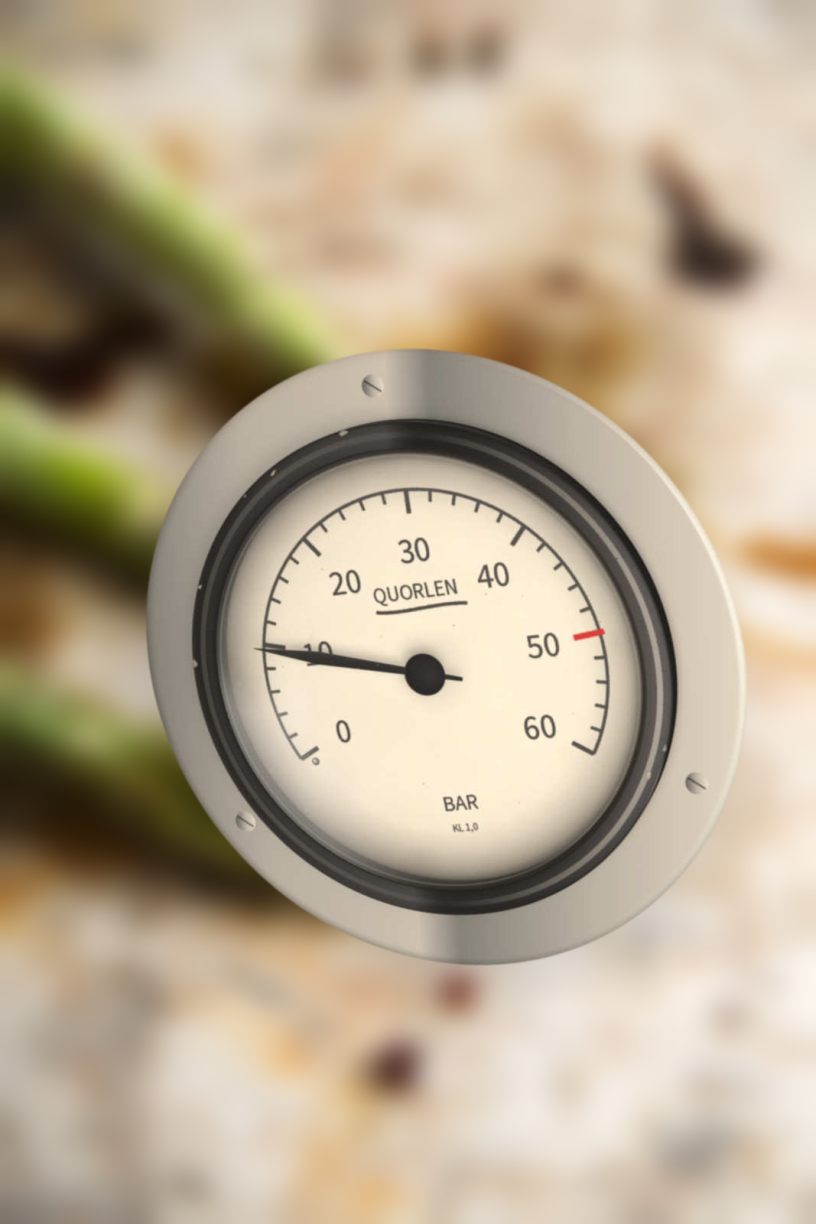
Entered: value=10 unit=bar
